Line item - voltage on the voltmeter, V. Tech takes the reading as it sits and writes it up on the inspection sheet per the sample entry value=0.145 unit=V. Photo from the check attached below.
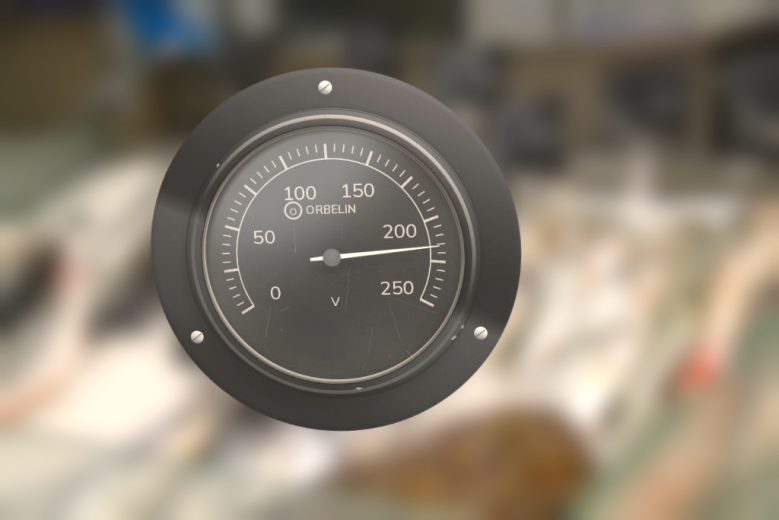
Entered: value=215 unit=V
